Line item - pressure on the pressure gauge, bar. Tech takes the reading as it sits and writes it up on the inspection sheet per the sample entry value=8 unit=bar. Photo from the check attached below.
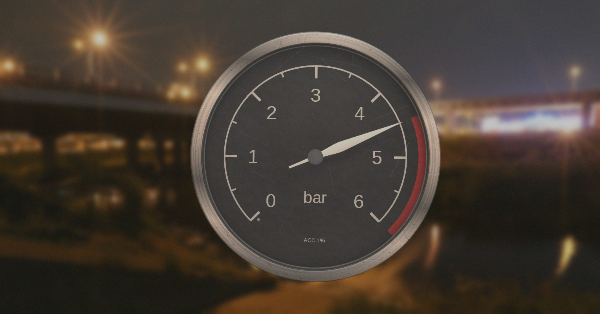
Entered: value=4.5 unit=bar
